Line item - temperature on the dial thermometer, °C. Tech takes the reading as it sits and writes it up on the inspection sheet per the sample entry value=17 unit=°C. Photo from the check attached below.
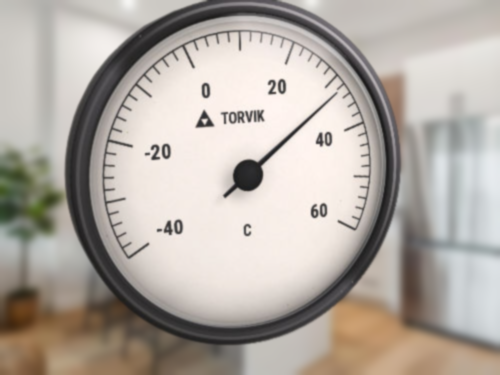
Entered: value=32 unit=°C
